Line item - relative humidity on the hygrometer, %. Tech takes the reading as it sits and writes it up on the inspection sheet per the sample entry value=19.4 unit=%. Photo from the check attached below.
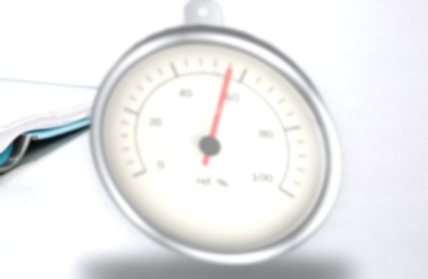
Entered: value=56 unit=%
